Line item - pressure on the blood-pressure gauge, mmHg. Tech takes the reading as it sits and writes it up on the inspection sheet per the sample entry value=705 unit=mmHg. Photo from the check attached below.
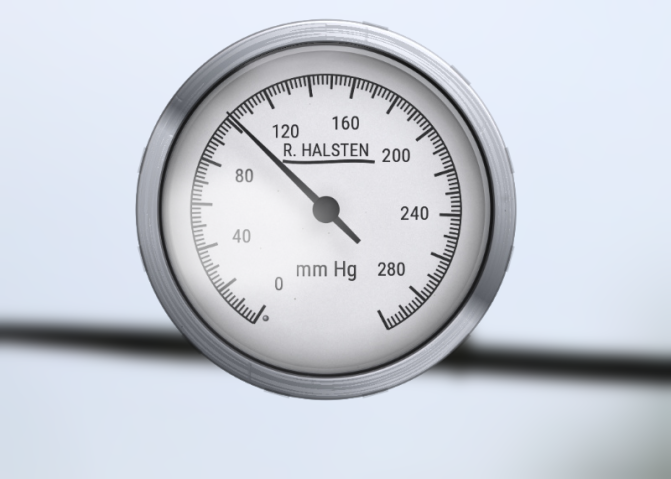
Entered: value=102 unit=mmHg
